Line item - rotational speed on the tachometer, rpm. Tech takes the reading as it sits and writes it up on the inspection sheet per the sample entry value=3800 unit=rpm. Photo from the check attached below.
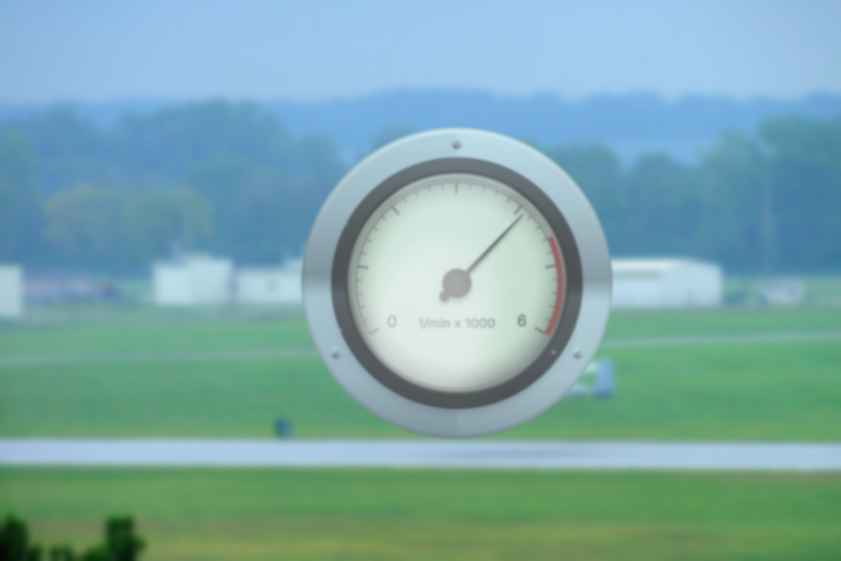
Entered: value=4100 unit=rpm
